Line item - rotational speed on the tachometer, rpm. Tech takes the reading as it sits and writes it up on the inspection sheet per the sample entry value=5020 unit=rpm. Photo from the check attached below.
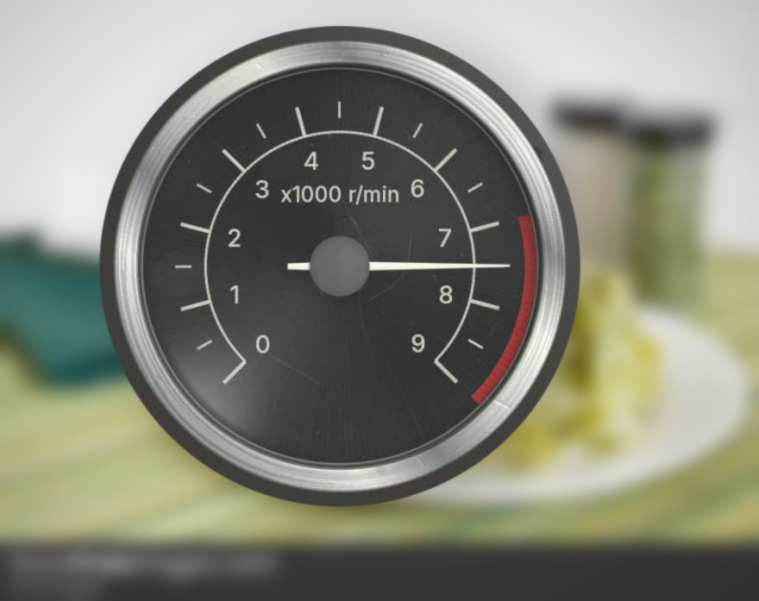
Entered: value=7500 unit=rpm
